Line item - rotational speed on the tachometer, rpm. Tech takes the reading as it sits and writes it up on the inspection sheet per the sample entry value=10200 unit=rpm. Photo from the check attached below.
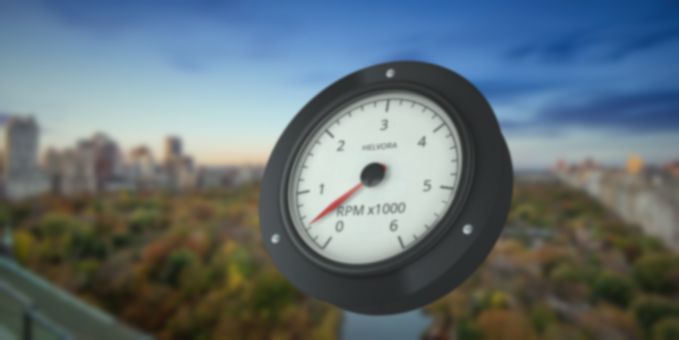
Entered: value=400 unit=rpm
